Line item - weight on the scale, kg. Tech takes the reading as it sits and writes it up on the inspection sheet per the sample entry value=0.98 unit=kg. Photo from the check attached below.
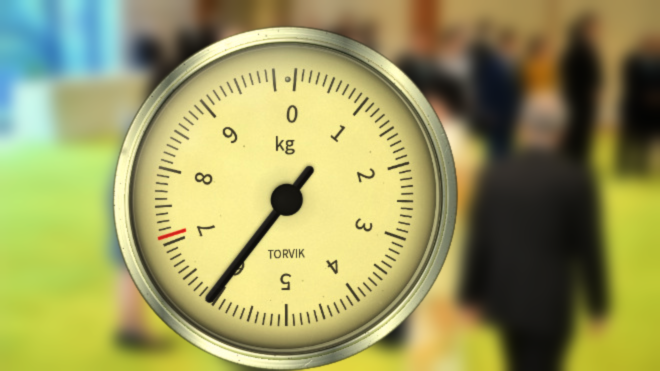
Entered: value=6.1 unit=kg
